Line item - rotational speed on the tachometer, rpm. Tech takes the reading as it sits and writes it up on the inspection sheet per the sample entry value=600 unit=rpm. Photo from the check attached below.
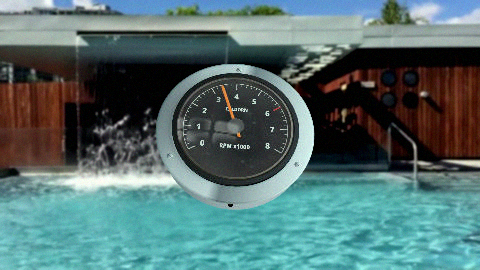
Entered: value=3400 unit=rpm
